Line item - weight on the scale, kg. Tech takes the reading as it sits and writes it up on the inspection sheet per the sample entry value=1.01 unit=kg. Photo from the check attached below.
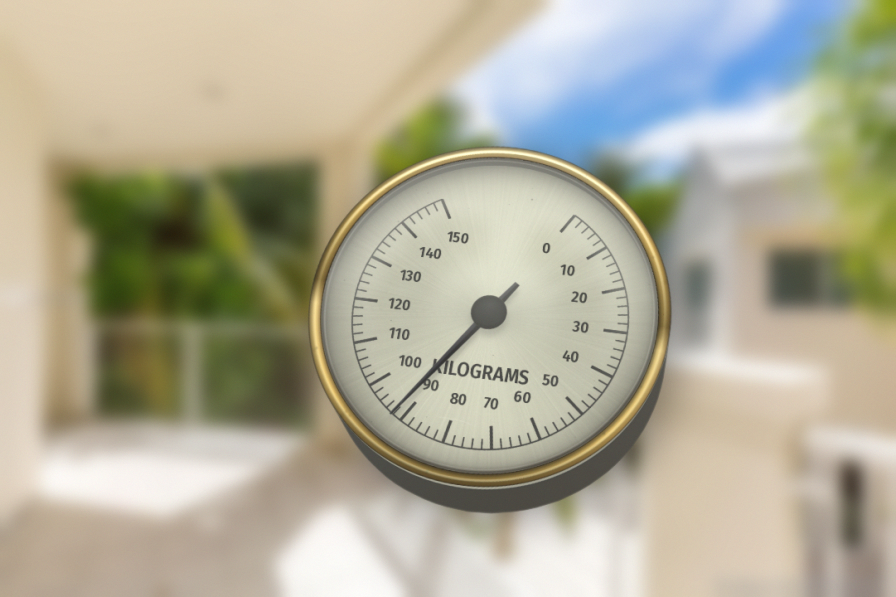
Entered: value=92 unit=kg
